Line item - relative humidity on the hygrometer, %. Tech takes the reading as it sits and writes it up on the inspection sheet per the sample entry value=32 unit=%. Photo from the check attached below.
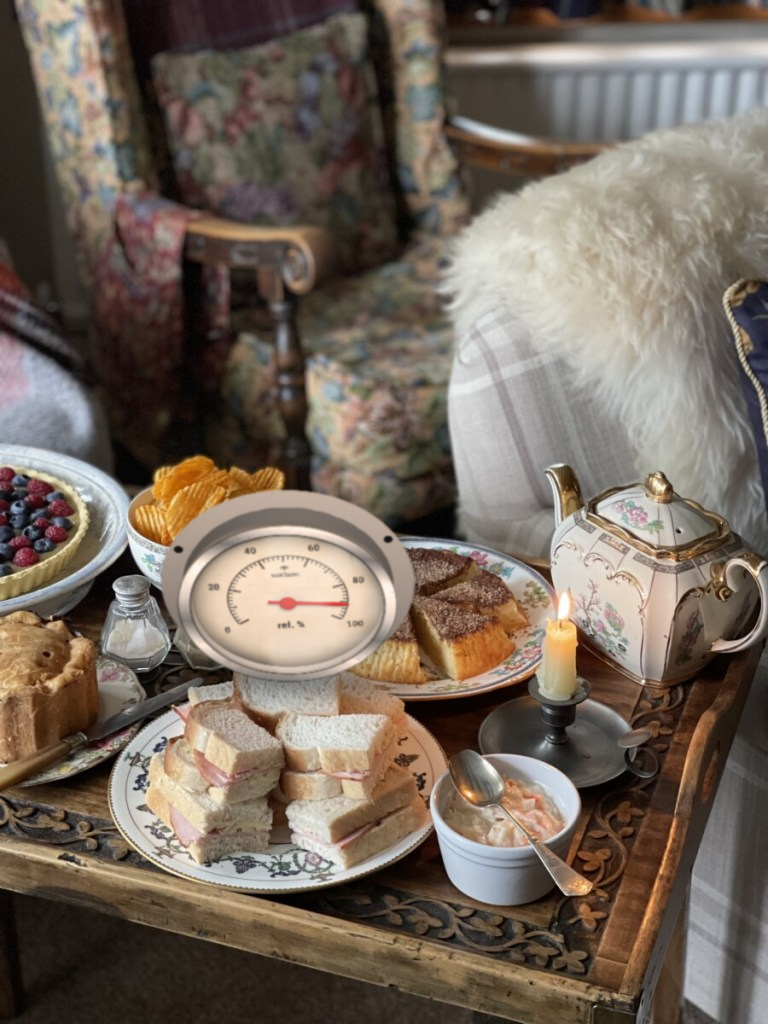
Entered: value=90 unit=%
